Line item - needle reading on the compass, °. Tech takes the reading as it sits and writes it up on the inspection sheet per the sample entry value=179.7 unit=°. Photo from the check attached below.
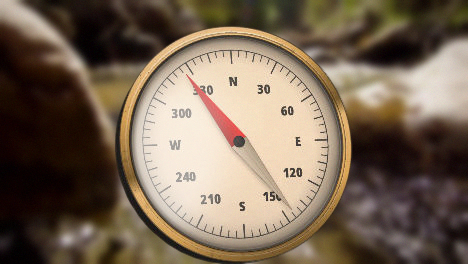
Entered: value=325 unit=°
